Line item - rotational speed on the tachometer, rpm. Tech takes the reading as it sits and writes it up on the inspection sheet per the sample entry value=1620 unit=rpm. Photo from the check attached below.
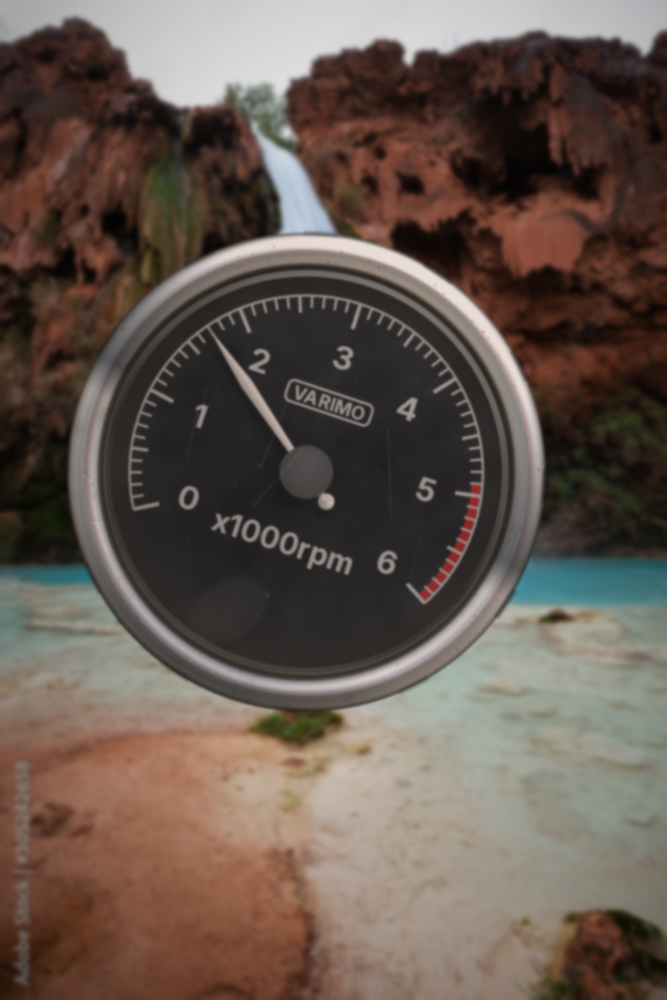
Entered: value=1700 unit=rpm
